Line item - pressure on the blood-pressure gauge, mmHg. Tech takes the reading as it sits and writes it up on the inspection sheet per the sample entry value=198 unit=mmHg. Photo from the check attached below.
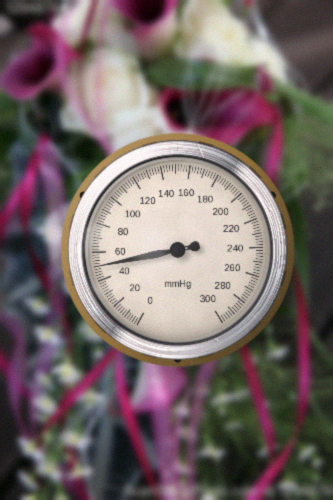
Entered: value=50 unit=mmHg
